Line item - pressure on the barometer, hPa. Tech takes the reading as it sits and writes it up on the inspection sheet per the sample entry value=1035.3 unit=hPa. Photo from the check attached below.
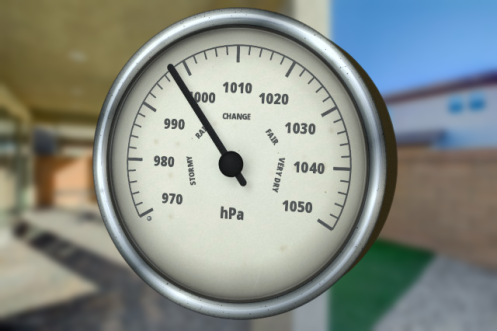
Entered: value=998 unit=hPa
